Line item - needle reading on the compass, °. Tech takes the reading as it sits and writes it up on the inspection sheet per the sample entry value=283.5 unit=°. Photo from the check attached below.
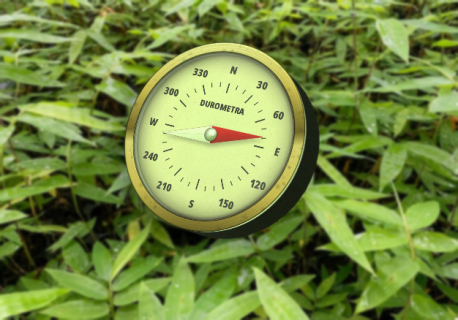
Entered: value=80 unit=°
